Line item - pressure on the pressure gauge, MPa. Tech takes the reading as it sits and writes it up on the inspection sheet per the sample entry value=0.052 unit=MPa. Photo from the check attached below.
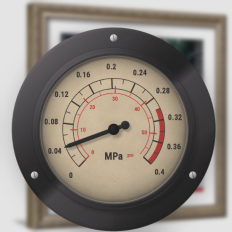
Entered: value=0.04 unit=MPa
